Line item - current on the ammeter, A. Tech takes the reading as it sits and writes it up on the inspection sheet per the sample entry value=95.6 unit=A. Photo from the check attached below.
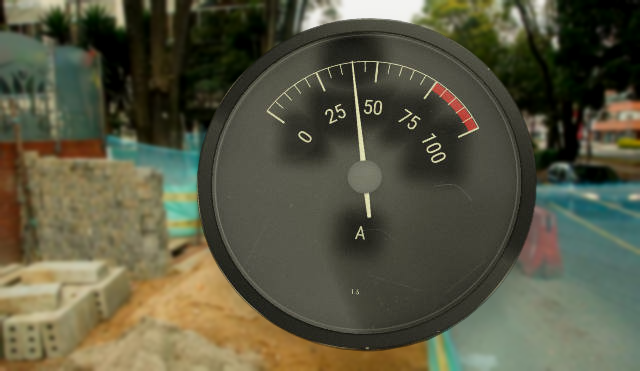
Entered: value=40 unit=A
